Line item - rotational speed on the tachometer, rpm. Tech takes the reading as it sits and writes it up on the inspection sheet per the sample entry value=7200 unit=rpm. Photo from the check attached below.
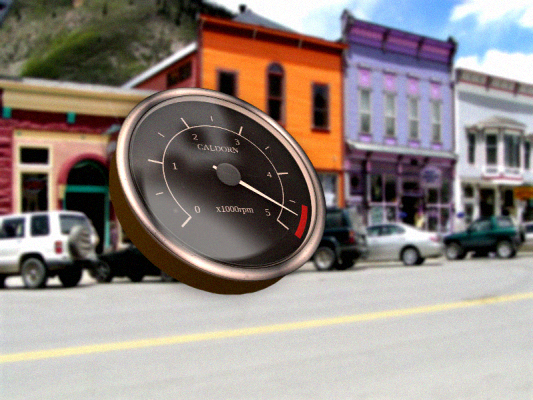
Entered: value=4750 unit=rpm
